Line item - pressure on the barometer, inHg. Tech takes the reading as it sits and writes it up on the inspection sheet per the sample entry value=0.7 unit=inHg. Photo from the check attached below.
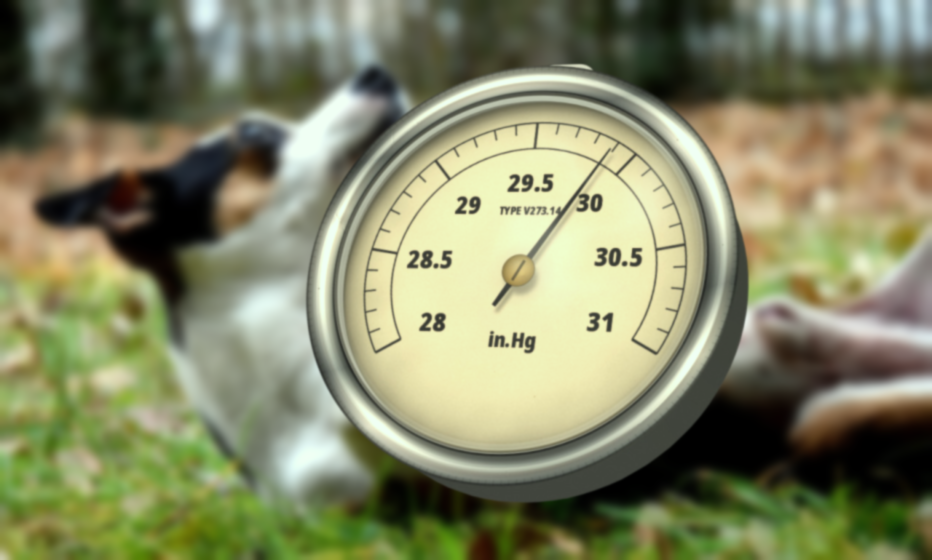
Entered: value=29.9 unit=inHg
